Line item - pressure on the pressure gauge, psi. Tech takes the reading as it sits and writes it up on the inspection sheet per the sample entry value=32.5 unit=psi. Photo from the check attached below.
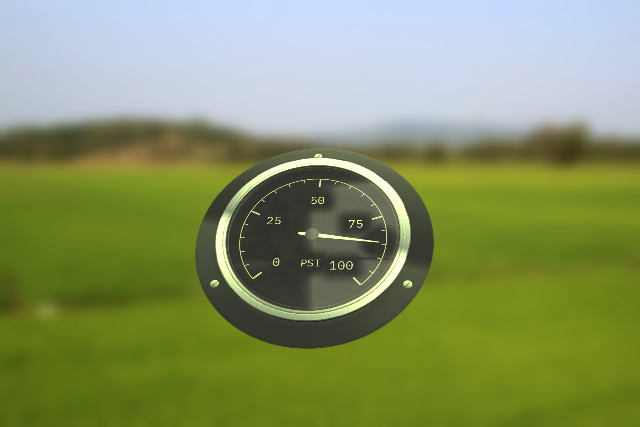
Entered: value=85 unit=psi
